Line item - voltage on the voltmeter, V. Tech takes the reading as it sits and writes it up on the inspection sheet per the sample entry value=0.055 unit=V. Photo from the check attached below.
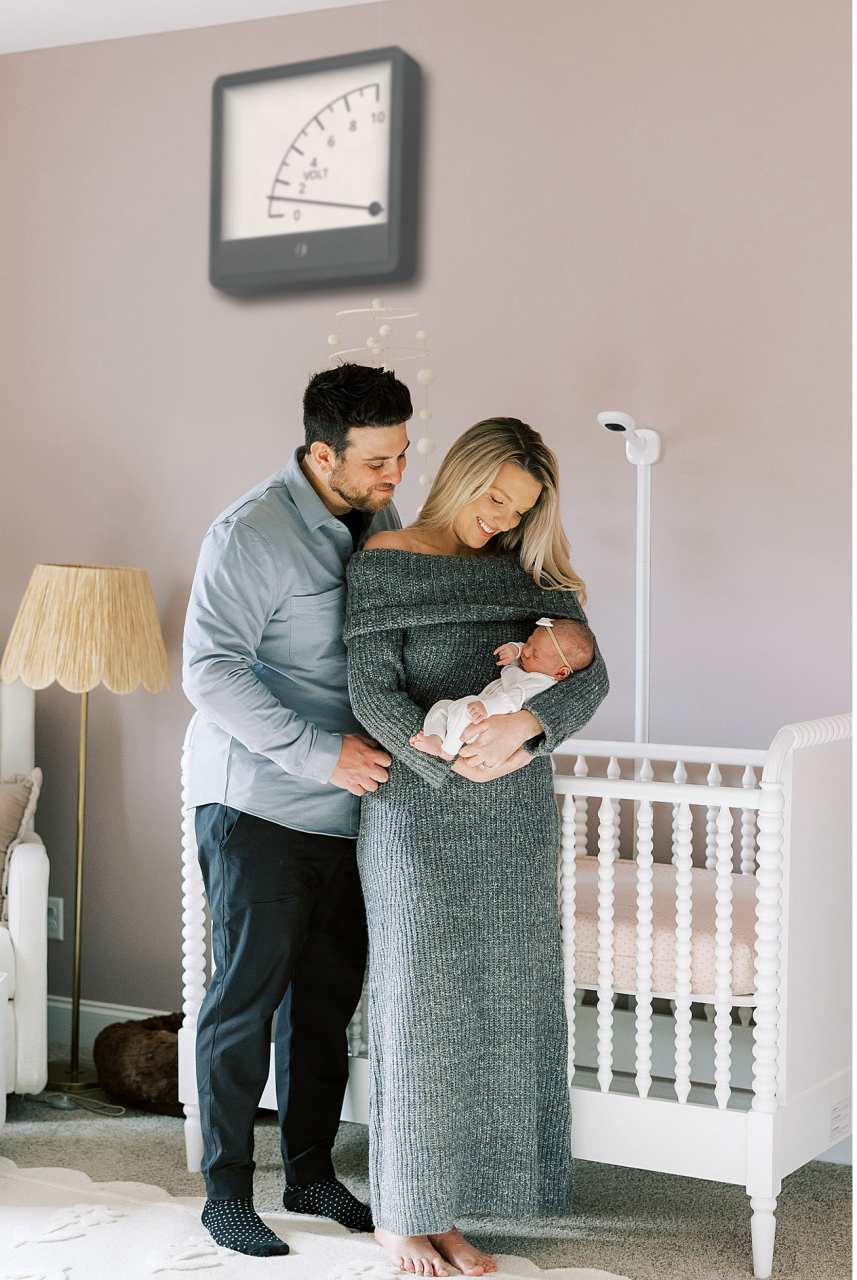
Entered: value=1 unit=V
